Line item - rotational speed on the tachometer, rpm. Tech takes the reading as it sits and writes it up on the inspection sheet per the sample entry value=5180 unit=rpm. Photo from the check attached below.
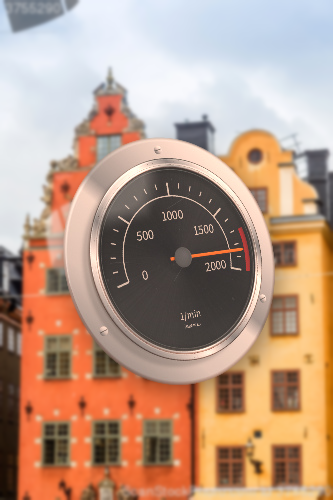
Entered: value=1850 unit=rpm
